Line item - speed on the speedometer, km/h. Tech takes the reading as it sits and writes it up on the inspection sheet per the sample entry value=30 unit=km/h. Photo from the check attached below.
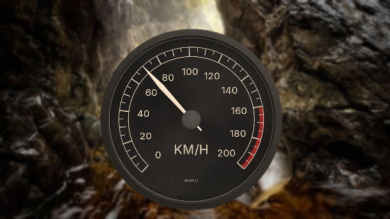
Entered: value=70 unit=km/h
